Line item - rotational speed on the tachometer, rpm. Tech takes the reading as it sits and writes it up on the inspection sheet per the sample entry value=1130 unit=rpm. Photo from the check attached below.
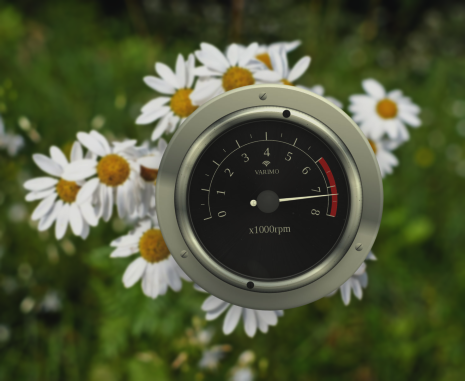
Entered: value=7250 unit=rpm
